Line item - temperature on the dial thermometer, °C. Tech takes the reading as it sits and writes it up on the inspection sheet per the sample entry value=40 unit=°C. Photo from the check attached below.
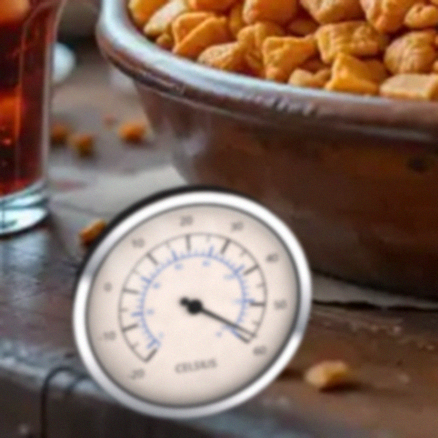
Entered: value=57.5 unit=°C
